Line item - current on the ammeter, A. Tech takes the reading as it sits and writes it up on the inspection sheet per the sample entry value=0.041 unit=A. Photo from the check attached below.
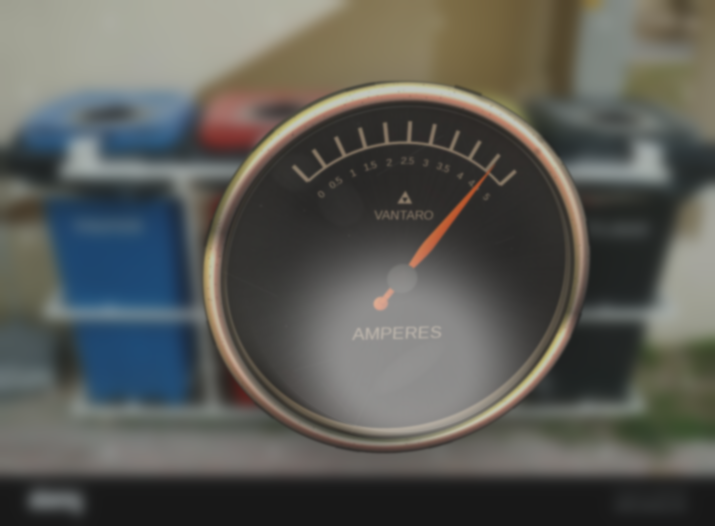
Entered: value=4.5 unit=A
